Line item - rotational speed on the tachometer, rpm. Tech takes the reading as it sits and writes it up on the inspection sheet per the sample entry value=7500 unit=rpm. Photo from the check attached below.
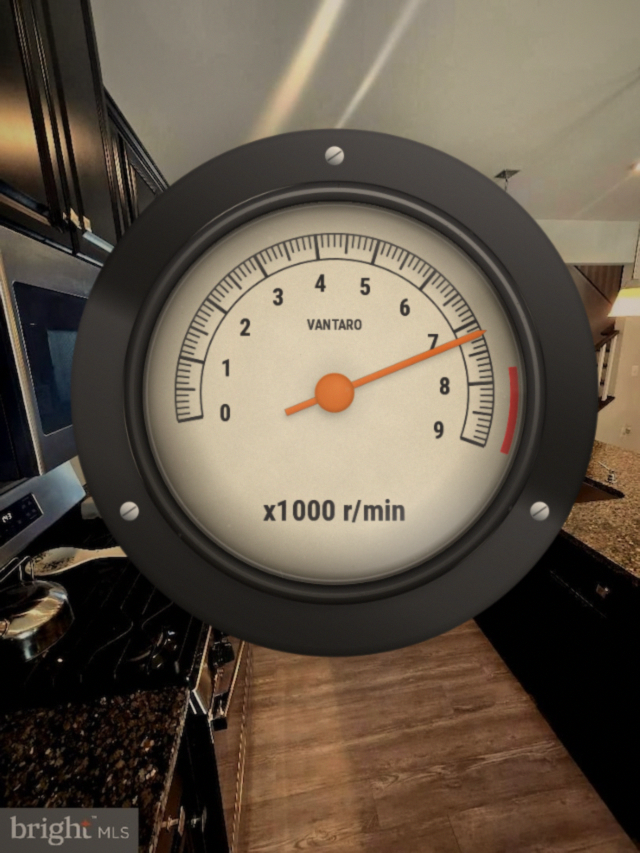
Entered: value=7200 unit=rpm
